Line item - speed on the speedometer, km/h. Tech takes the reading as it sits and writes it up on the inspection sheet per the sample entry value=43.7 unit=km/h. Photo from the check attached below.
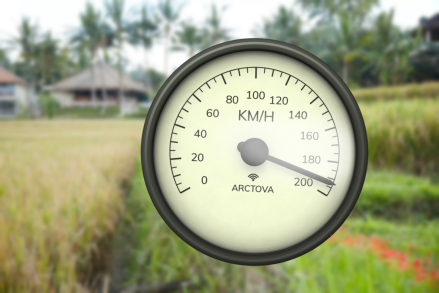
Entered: value=192.5 unit=km/h
